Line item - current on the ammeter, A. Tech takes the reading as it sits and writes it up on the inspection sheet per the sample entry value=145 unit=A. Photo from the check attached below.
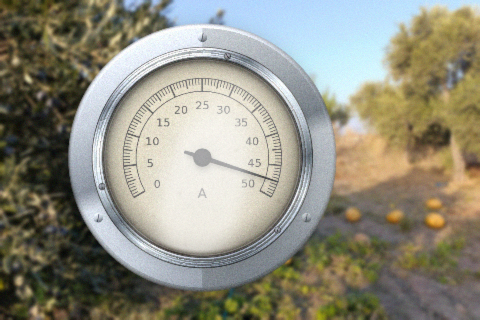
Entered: value=47.5 unit=A
